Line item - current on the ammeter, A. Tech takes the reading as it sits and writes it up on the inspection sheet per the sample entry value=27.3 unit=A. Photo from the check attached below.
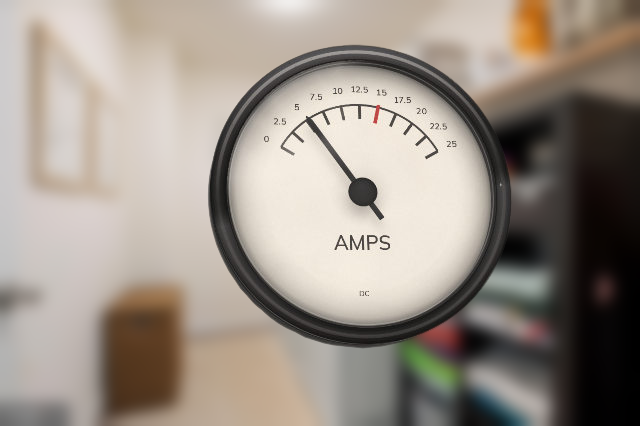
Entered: value=5 unit=A
